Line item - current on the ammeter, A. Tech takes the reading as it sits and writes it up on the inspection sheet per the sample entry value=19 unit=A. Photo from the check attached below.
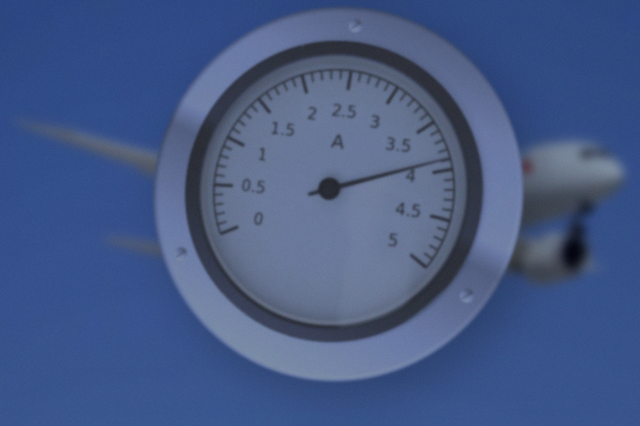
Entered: value=3.9 unit=A
